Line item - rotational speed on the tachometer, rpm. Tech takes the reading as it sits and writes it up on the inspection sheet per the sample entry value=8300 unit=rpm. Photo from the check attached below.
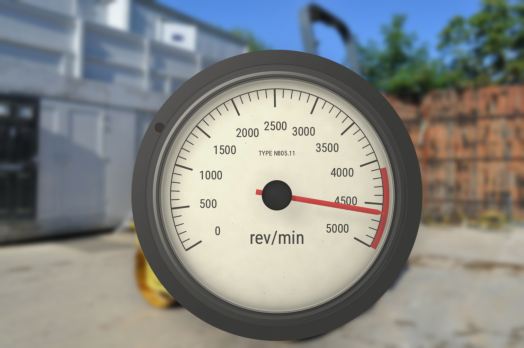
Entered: value=4600 unit=rpm
